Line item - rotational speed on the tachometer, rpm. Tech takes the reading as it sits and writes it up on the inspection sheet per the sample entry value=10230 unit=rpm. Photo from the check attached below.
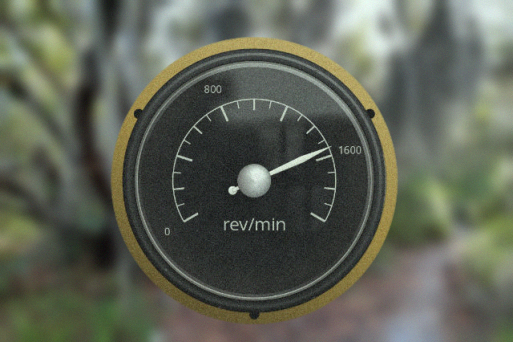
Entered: value=1550 unit=rpm
